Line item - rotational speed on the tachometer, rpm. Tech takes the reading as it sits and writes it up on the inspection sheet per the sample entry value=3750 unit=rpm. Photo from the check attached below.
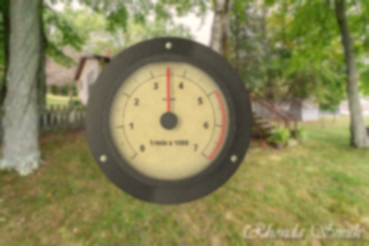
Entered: value=3500 unit=rpm
